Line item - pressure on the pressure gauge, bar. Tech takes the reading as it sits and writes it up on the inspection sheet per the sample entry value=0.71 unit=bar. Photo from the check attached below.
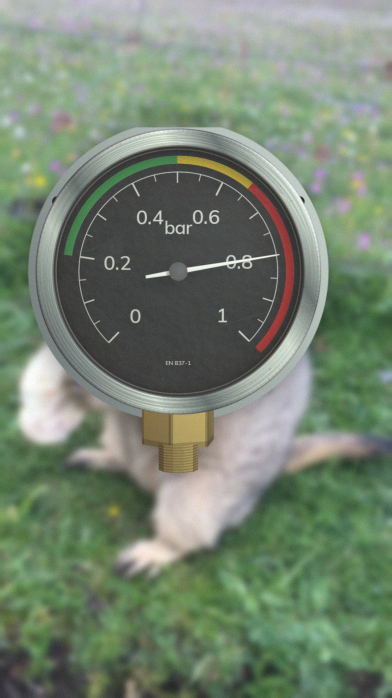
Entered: value=0.8 unit=bar
